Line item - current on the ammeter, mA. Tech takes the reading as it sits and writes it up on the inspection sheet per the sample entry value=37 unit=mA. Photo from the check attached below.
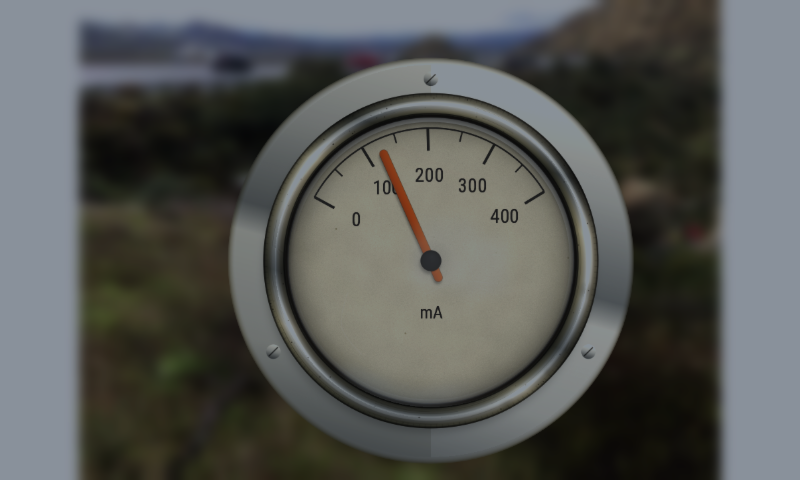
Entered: value=125 unit=mA
